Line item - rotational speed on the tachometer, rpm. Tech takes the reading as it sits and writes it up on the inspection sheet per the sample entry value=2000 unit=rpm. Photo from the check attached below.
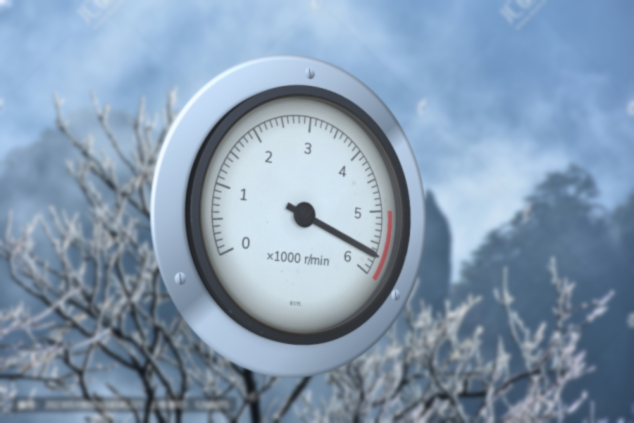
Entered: value=5700 unit=rpm
